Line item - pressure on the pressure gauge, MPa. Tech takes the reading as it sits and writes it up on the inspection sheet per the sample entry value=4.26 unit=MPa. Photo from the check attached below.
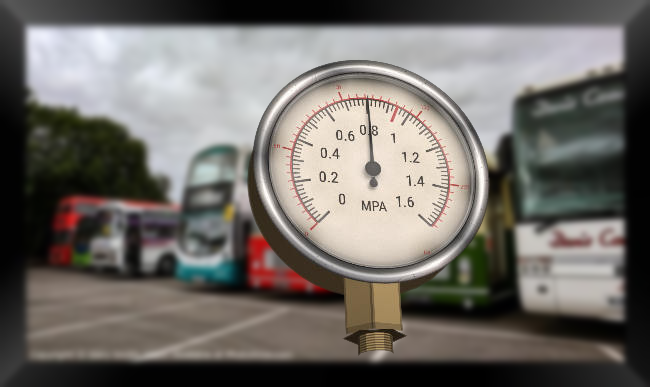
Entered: value=0.8 unit=MPa
